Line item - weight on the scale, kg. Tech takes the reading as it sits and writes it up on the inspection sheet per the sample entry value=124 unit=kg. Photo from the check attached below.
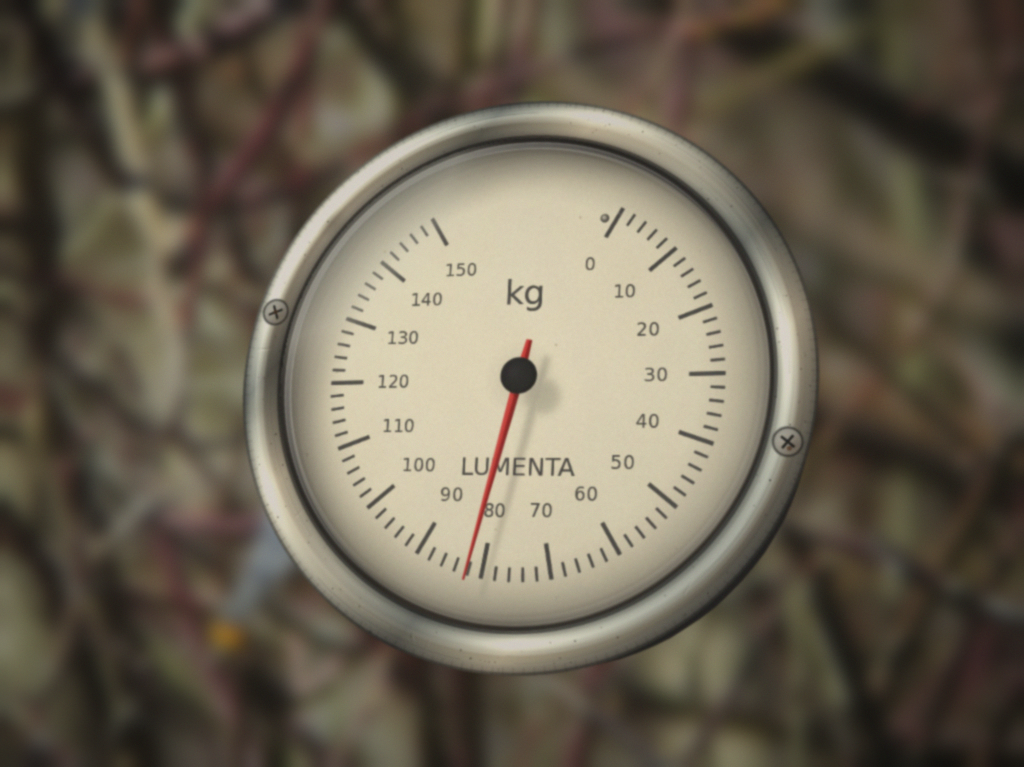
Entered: value=82 unit=kg
